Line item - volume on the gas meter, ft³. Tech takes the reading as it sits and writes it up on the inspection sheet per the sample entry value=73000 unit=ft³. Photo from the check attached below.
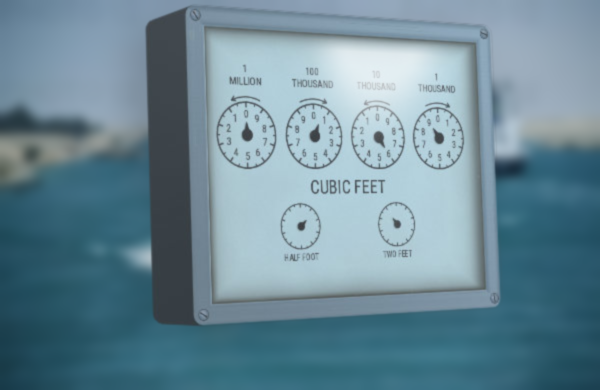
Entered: value=5900 unit=ft³
